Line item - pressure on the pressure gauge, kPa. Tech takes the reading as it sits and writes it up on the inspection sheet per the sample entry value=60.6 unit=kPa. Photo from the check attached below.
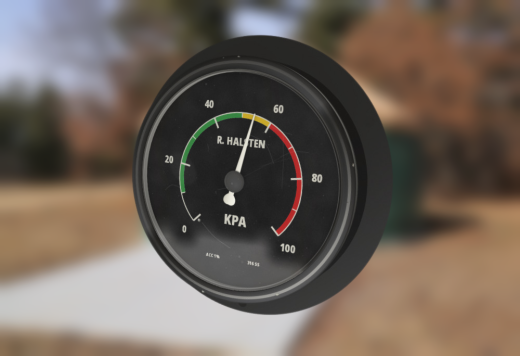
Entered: value=55 unit=kPa
